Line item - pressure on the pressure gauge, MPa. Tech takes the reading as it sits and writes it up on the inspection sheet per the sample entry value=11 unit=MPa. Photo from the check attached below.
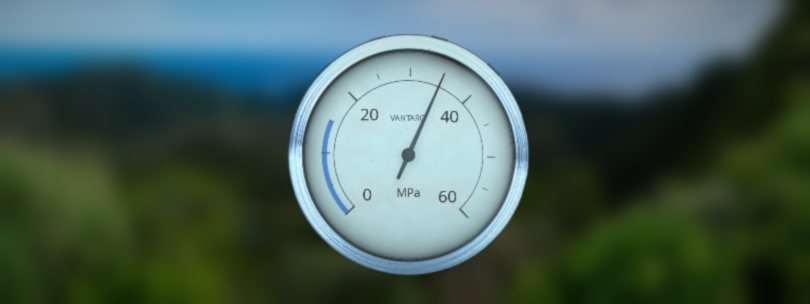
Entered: value=35 unit=MPa
